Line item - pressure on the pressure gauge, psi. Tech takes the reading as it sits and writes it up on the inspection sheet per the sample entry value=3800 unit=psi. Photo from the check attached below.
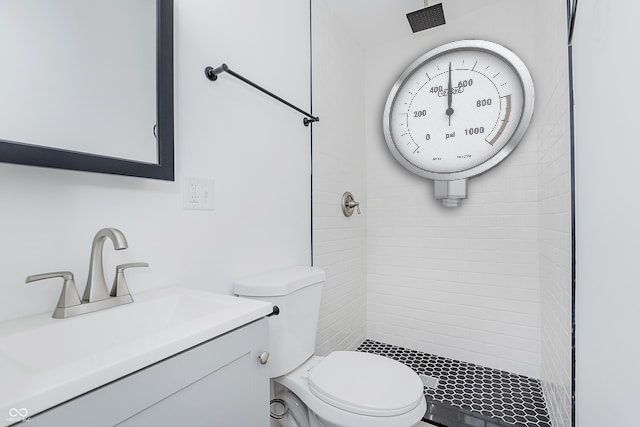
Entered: value=500 unit=psi
